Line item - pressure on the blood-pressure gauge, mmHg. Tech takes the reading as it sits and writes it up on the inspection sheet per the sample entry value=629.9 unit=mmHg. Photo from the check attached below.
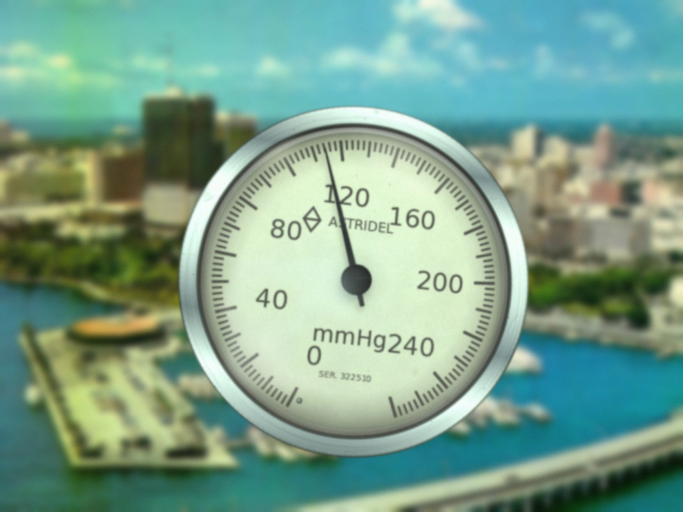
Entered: value=114 unit=mmHg
